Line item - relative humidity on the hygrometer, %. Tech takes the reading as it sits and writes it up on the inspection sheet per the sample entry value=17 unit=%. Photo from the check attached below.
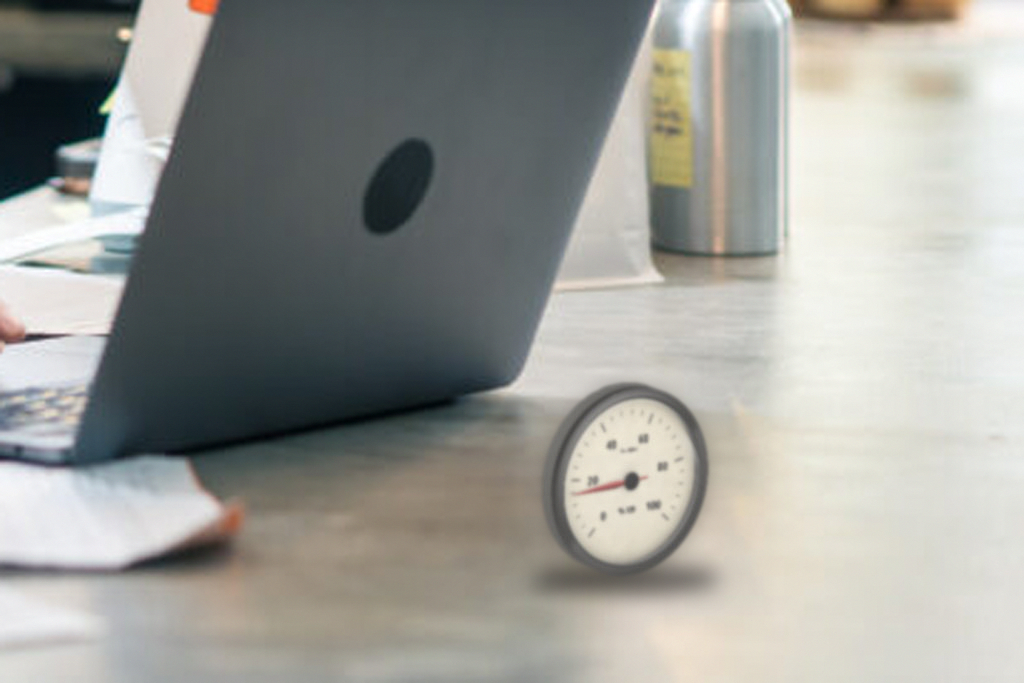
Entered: value=16 unit=%
